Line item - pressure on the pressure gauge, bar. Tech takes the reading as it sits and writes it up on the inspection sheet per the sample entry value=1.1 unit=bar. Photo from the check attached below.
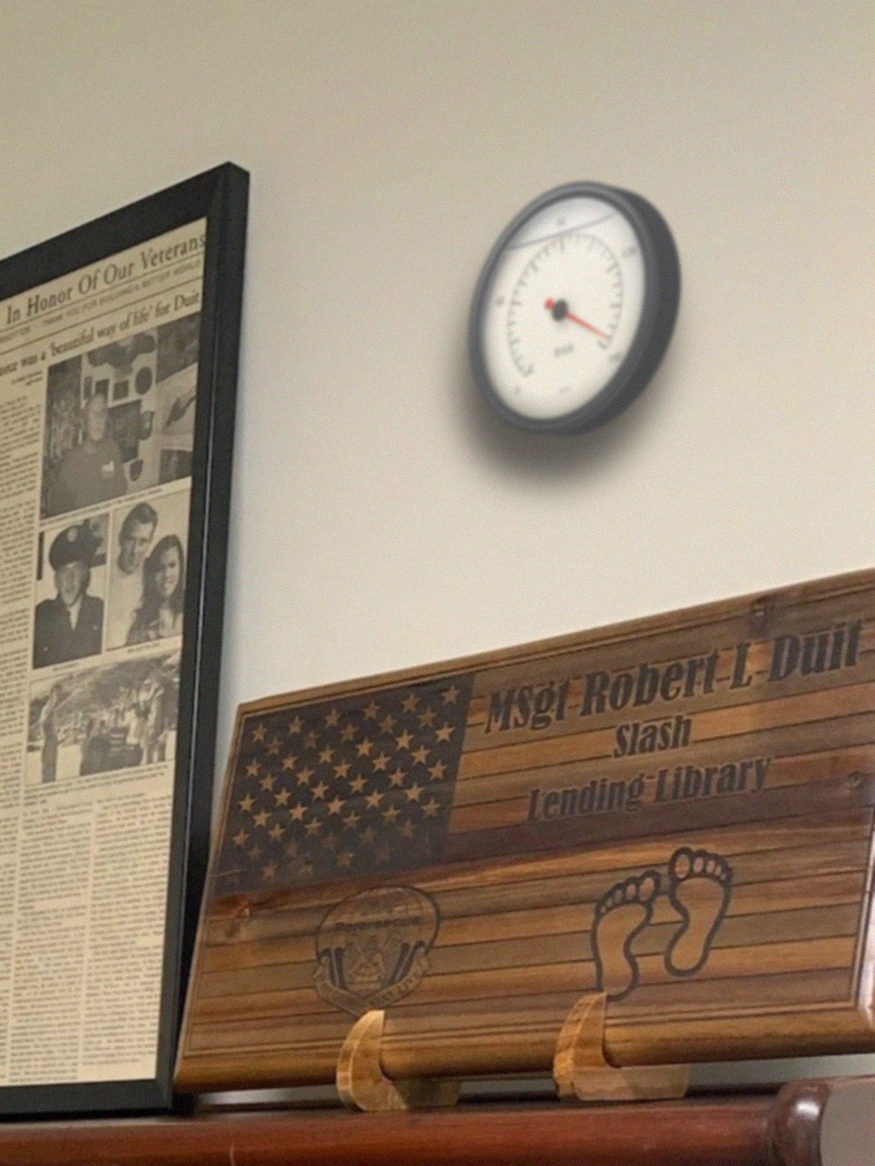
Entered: value=155 unit=bar
